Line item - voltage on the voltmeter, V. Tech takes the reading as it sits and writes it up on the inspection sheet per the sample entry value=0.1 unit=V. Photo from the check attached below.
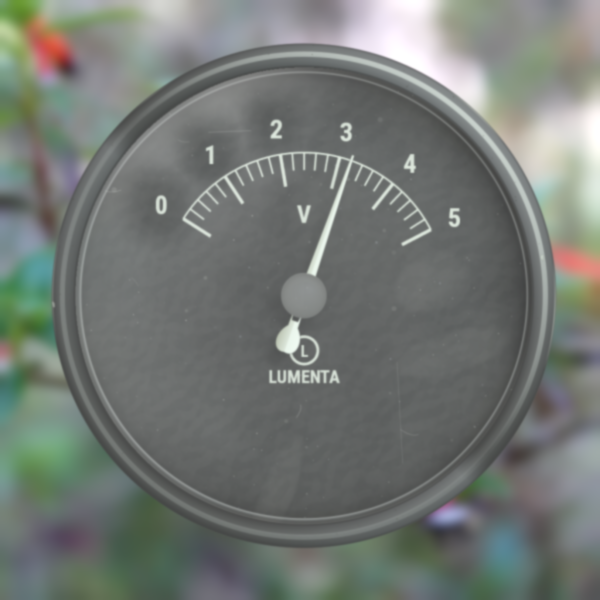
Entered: value=3.2 unit=V
